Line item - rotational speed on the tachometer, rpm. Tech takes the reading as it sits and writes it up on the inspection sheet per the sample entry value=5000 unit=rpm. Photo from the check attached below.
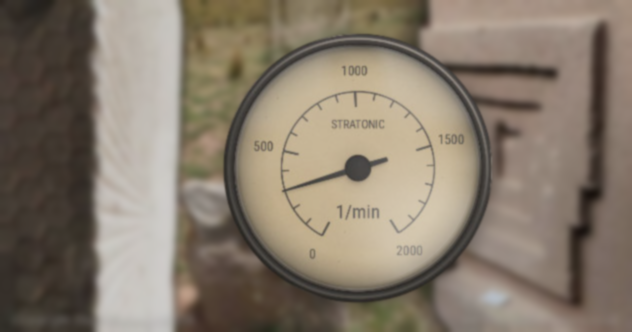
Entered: value=300 unit=rpm
